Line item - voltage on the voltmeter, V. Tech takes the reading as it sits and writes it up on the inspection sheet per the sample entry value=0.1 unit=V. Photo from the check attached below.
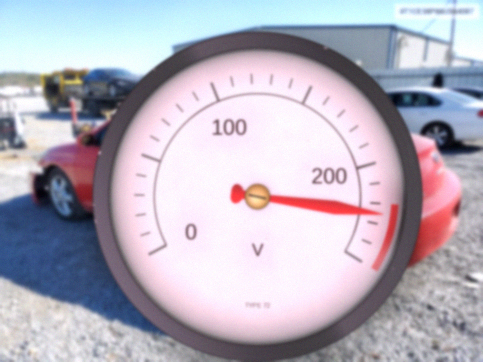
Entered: value=225 unit=V
